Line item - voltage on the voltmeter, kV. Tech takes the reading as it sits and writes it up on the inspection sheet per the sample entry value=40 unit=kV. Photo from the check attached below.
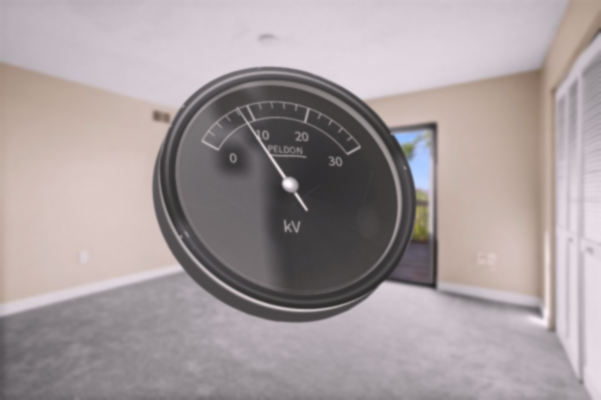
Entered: value=8 unit=kV
